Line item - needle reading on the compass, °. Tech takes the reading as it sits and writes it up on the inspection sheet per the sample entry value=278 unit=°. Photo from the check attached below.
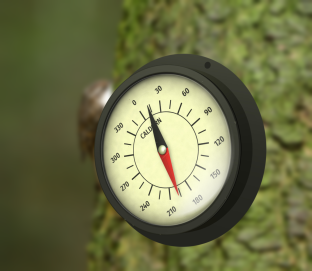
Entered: value=195 unit=°
